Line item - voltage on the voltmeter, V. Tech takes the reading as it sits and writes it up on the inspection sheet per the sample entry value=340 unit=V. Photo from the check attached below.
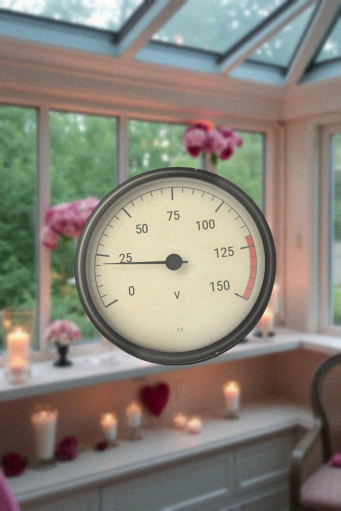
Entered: value=20 unit=V
